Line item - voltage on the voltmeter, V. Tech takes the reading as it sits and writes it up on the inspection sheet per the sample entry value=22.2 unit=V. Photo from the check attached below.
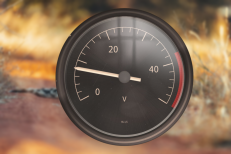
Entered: value=8 unit=V
